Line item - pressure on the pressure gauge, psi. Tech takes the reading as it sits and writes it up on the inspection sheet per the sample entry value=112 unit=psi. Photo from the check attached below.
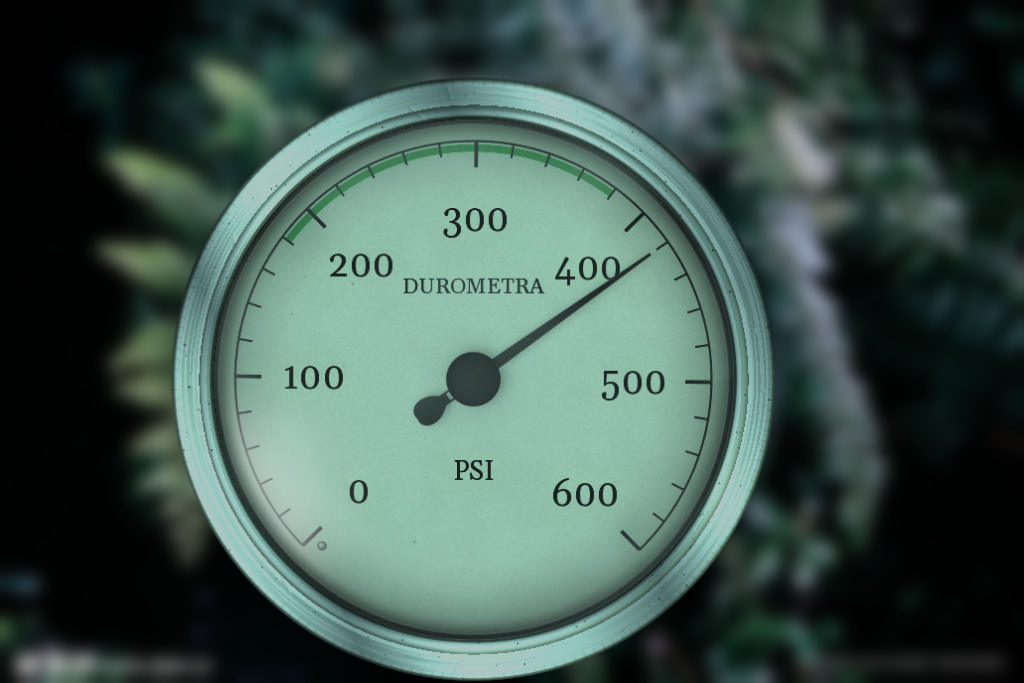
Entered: value=420 unit=psi
